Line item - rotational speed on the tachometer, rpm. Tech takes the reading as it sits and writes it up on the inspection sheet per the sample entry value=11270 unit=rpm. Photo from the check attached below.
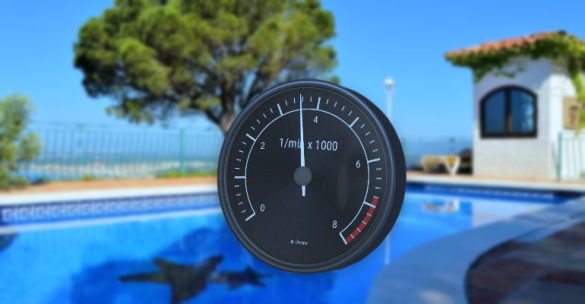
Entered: value=3600 unit=rpm
